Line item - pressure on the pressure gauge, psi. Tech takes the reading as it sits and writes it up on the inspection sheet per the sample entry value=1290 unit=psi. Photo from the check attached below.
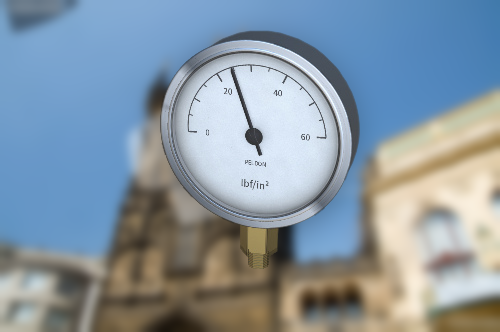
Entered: value=25 unit=psi
